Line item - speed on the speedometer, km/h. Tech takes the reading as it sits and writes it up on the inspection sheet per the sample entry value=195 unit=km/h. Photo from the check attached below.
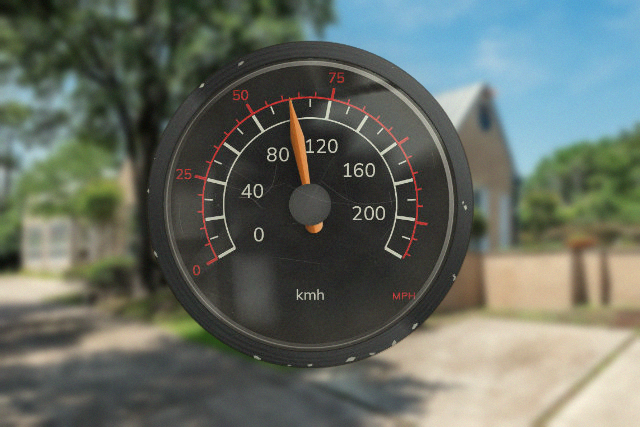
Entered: value=100 unit=km/h
